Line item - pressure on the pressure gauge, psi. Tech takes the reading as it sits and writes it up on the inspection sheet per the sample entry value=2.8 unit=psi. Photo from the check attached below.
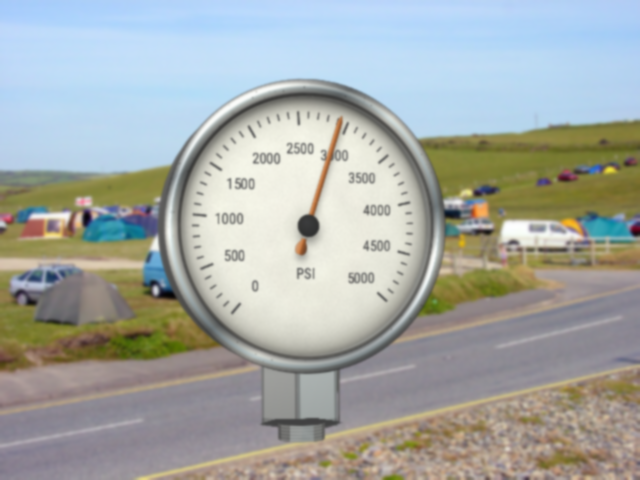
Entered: value=2900 unit=psi
